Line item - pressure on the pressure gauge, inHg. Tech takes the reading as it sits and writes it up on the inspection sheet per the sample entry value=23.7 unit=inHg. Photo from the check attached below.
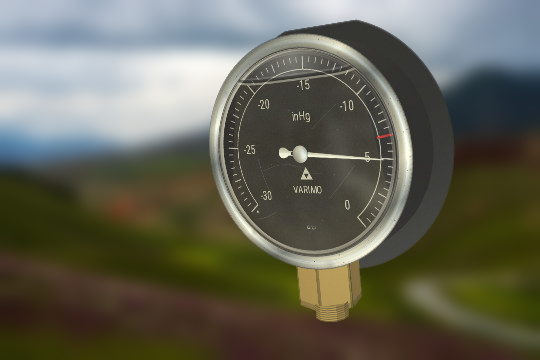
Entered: value=-5 unit=inHg
